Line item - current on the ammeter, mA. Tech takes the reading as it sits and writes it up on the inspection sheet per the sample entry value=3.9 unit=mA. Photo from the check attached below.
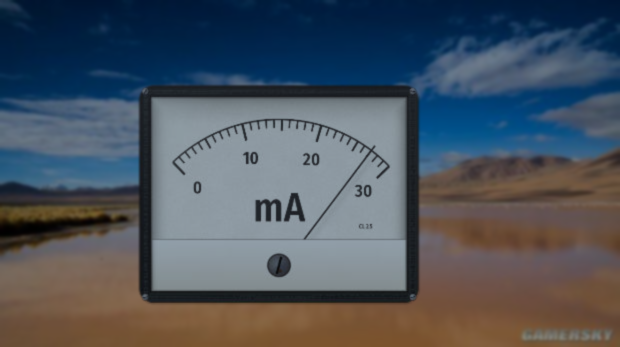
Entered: value=27 unit=mA
